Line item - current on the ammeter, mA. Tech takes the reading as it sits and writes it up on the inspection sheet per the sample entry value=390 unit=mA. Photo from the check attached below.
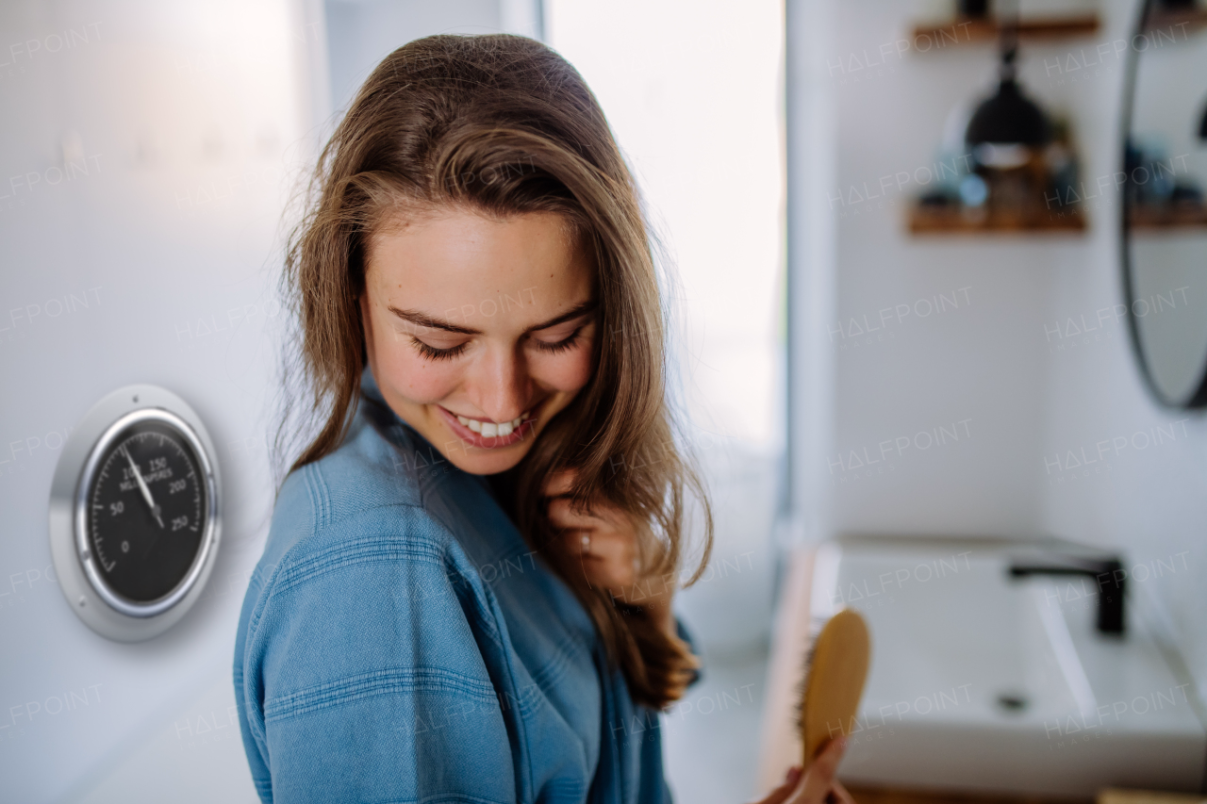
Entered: value=100 unit=mA
